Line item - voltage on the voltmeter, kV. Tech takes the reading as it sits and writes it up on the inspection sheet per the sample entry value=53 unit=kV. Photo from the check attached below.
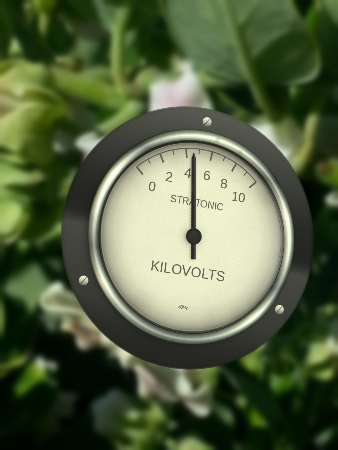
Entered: value=4.5 unit=kV
